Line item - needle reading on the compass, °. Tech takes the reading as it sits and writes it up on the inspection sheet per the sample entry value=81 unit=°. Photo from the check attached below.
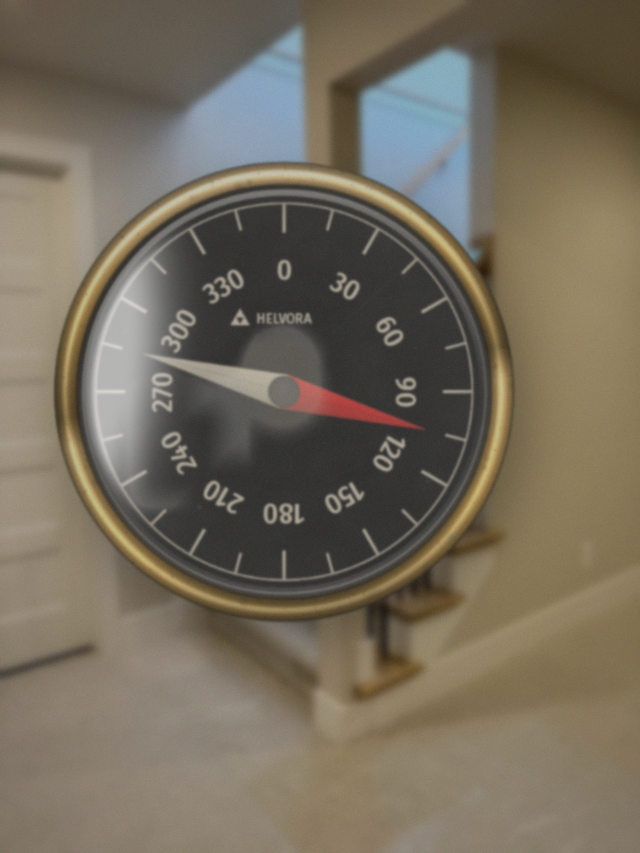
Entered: value=105 unit=°
